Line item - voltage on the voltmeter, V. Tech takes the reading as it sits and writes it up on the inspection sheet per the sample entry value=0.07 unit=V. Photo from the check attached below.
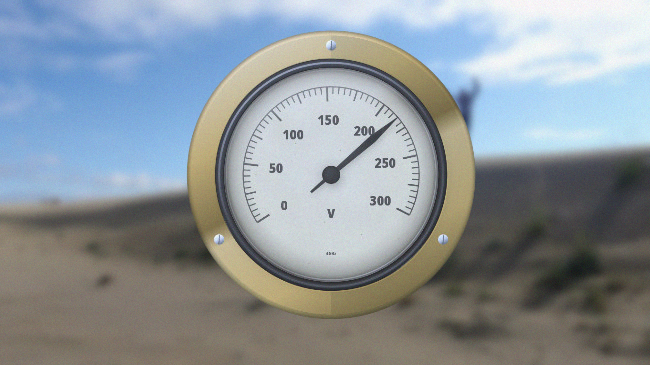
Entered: value=215 unit=V
